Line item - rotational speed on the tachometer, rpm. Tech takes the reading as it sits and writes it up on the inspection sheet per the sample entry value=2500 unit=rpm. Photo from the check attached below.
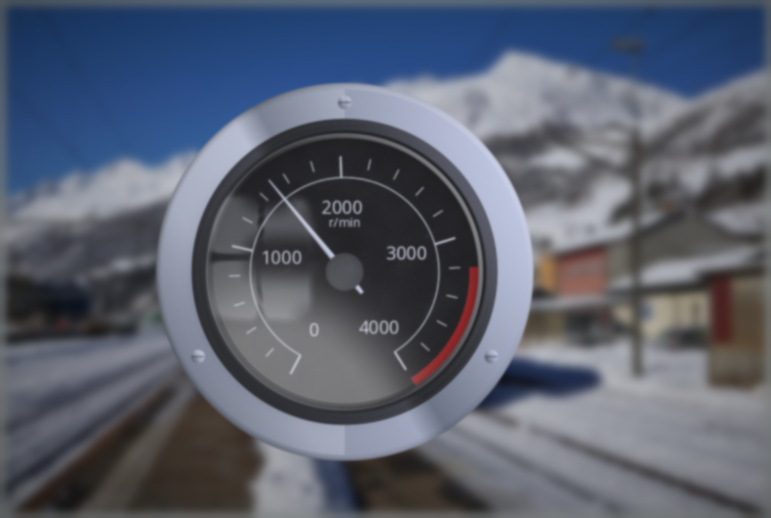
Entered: value=1500 unit=rpm
